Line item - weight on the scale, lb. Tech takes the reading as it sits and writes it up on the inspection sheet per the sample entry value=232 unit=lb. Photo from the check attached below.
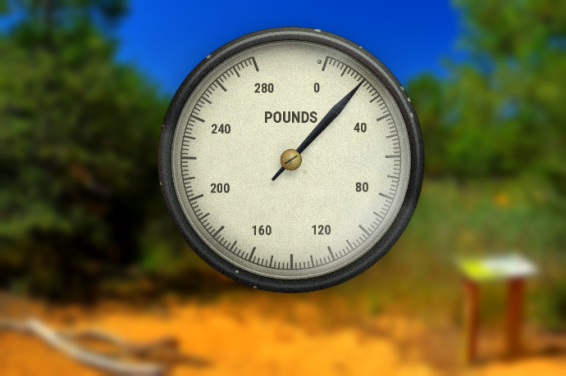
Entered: value=20 unit=lb
